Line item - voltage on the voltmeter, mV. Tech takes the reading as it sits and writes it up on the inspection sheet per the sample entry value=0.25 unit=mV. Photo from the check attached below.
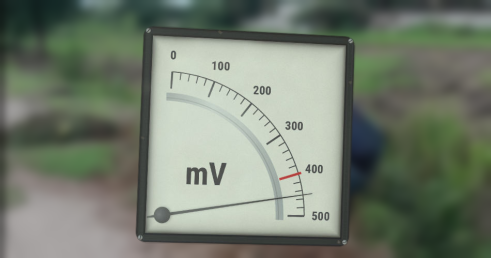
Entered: value=450 unit=mV
